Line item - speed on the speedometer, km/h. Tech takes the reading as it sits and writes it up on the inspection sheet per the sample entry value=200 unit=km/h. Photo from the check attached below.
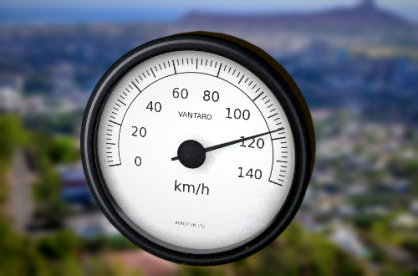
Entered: value=116 unit=km/h
